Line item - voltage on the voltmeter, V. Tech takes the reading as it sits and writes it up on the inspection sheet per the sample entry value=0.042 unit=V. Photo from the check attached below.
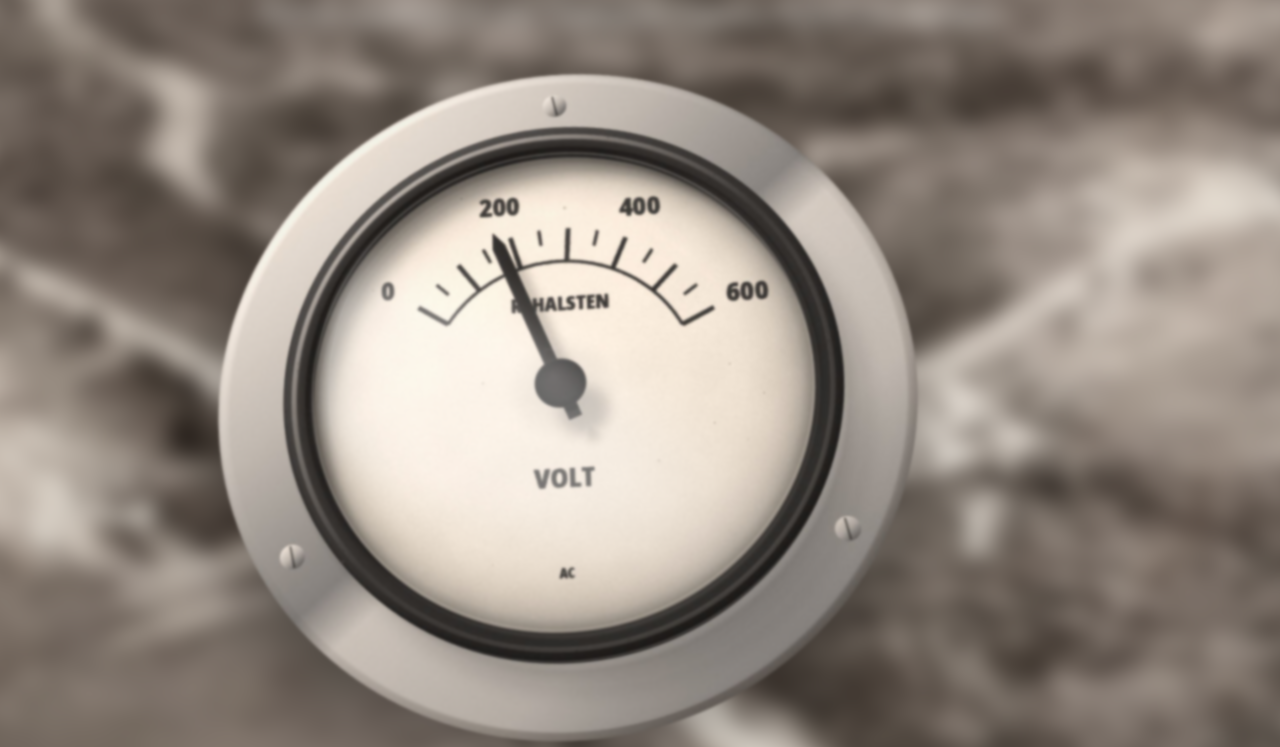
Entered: value=175 unit=V
